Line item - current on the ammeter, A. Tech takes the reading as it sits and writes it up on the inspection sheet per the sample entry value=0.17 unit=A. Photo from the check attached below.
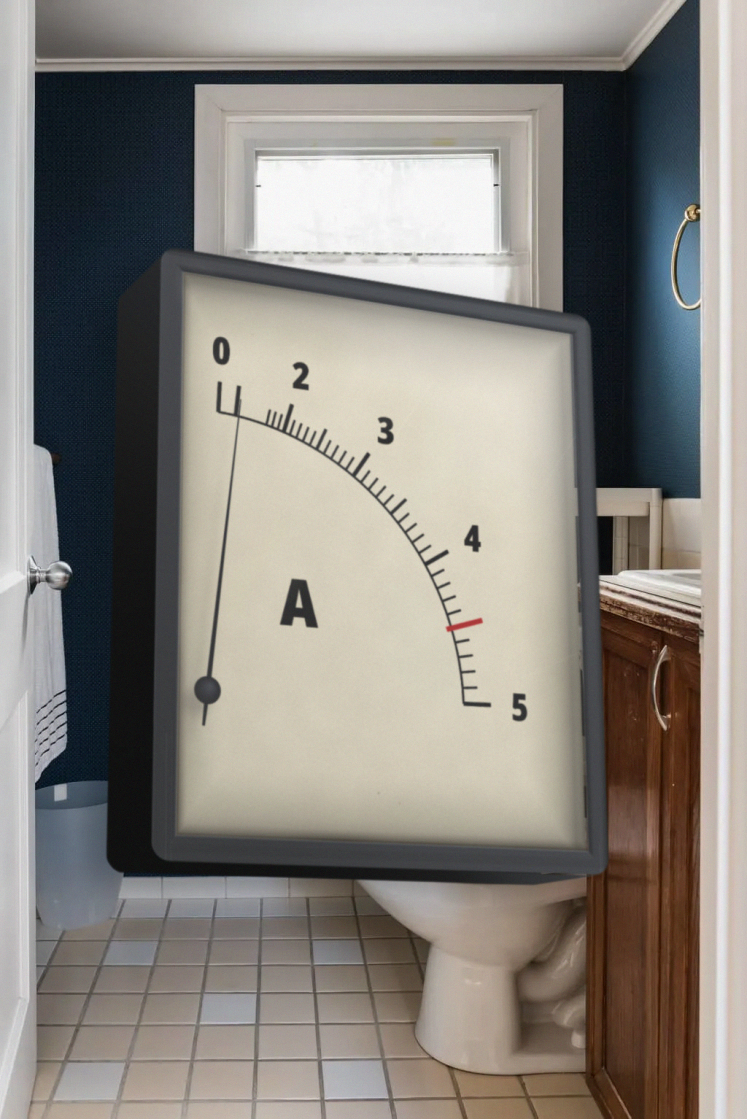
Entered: value=1 unit=A
